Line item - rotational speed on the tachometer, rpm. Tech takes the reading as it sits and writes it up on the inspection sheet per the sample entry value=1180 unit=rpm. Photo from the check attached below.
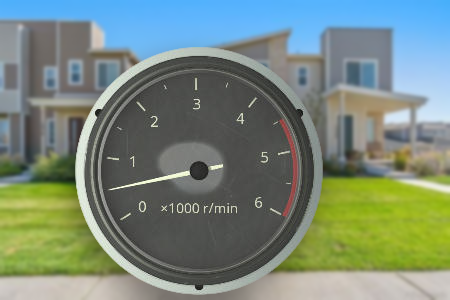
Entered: value=500 unit=rpm
